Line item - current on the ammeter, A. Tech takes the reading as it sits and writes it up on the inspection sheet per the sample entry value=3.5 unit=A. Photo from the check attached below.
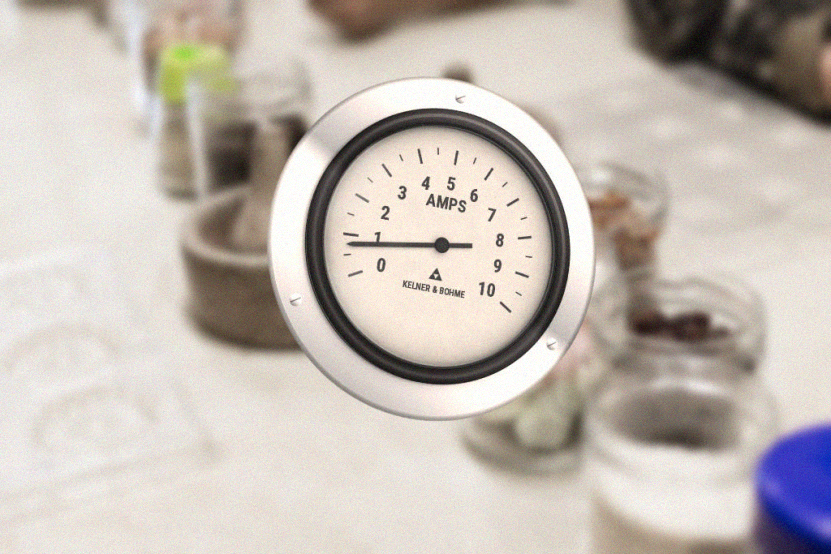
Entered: value=0.75 unit=A
